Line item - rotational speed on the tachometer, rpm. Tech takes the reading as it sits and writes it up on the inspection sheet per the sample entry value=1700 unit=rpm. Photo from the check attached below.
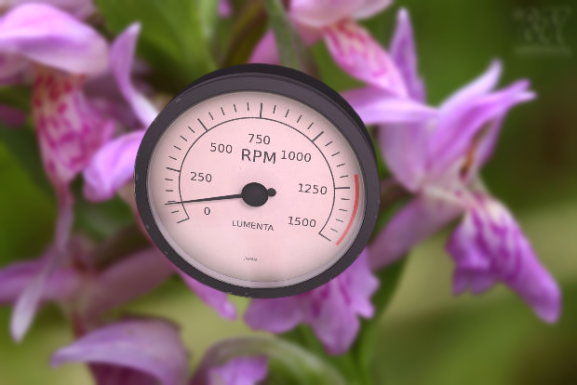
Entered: value=100 unit=rpm
